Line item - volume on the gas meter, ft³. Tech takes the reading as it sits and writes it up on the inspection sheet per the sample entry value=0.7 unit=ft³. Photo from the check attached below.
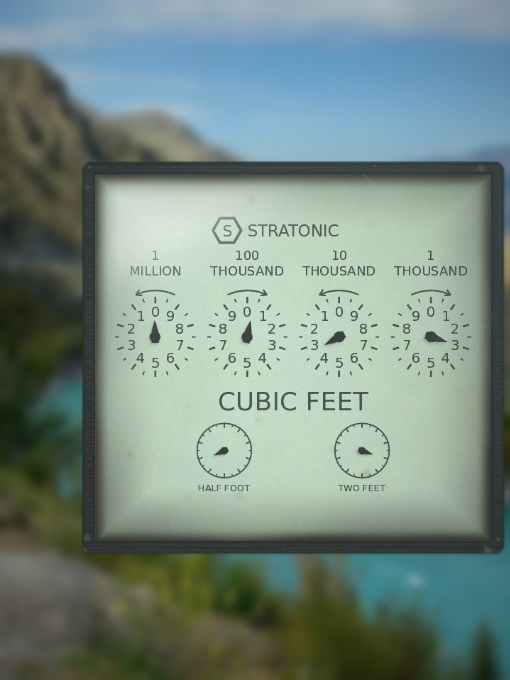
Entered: value=3300 unit=ft³
